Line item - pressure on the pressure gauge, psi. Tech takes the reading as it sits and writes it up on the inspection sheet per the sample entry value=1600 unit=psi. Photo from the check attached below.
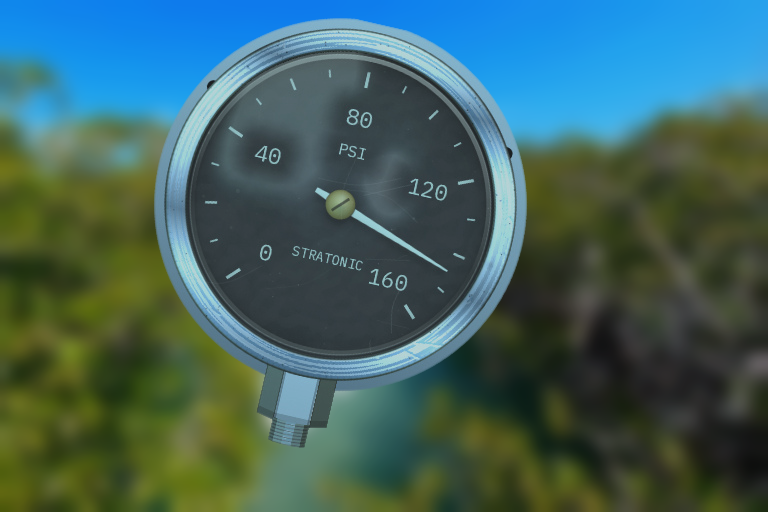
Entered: value=145 unit=psi
